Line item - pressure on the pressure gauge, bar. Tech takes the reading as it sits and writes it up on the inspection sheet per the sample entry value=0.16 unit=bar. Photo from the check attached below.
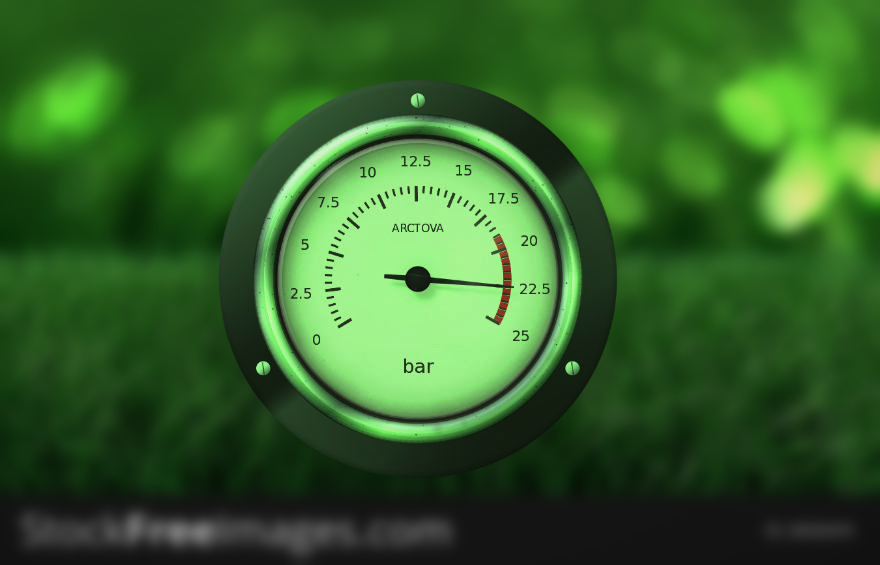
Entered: value=22.5 unit=bar
